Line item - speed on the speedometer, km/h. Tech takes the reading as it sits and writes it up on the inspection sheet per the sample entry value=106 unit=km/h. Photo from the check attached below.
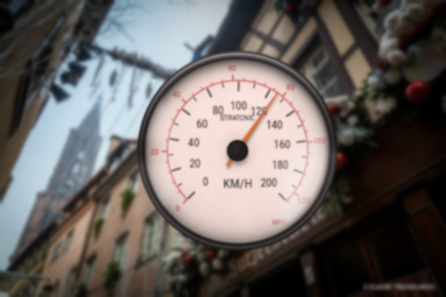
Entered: value=125 unit=km/h
